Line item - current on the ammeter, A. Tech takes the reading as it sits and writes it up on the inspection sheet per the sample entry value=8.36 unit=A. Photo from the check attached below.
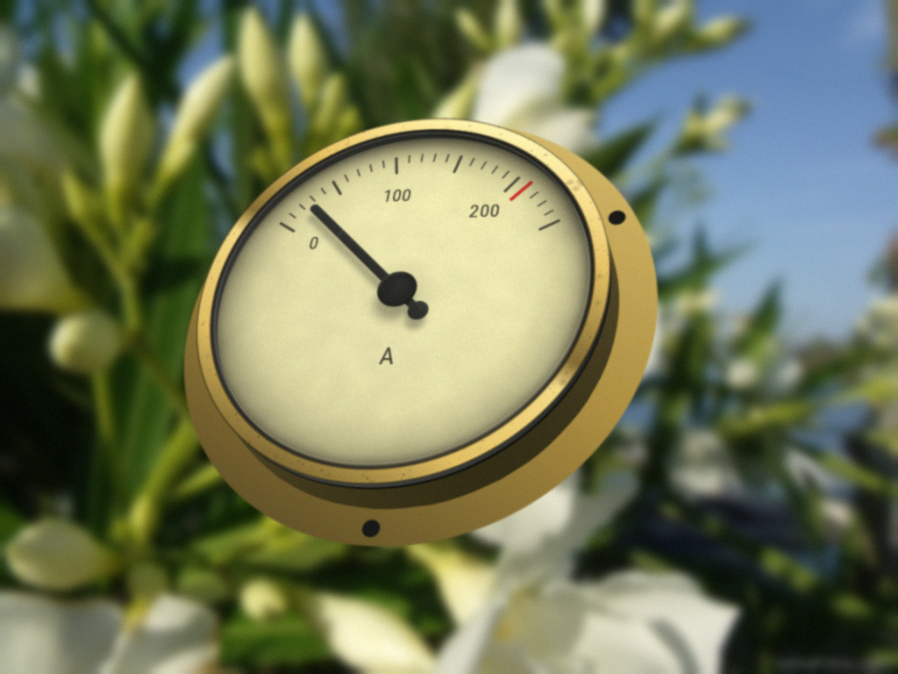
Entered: value=25 unit=A
